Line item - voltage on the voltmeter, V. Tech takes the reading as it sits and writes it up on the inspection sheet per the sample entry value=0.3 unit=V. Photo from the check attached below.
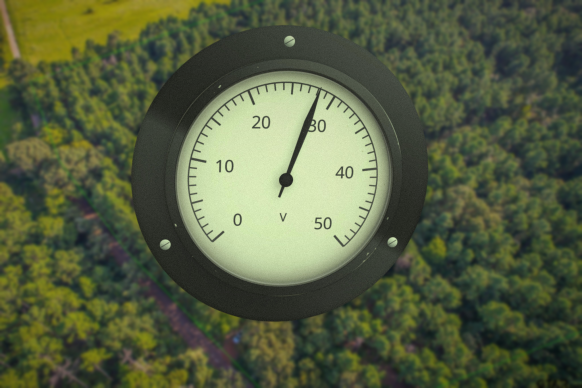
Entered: value=28 unit=V
